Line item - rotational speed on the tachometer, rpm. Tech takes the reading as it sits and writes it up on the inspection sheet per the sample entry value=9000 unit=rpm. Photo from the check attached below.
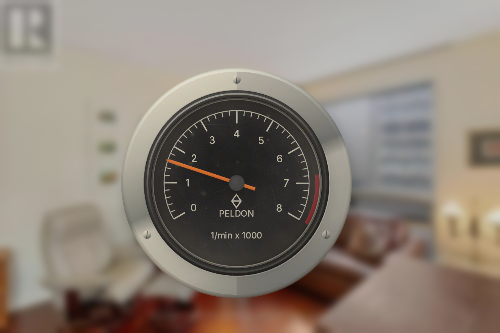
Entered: value=1600 unit=rpm
